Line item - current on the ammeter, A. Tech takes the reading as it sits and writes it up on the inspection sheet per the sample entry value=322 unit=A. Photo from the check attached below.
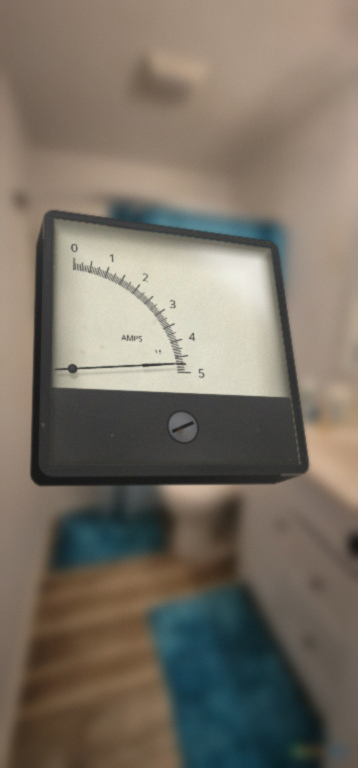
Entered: value=4.75 unit=A
